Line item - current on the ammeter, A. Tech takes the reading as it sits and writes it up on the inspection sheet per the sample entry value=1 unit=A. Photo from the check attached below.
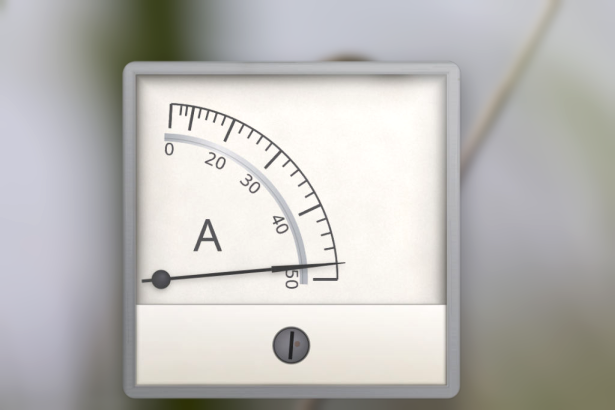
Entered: value=48 unit=A
